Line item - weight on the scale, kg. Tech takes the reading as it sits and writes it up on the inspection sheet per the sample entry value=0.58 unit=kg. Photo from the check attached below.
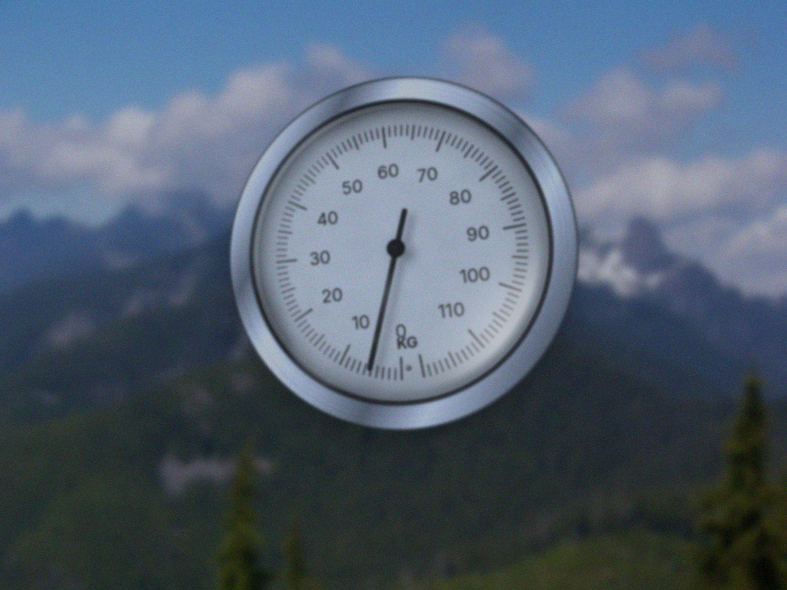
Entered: value=5 unit=kg
